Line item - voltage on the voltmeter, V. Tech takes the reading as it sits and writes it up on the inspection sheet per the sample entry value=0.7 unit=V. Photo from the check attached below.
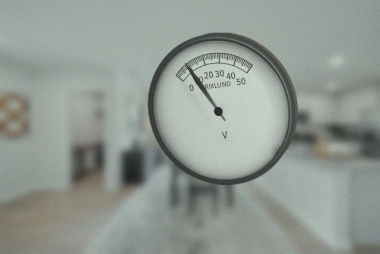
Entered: value=10 unit=V
